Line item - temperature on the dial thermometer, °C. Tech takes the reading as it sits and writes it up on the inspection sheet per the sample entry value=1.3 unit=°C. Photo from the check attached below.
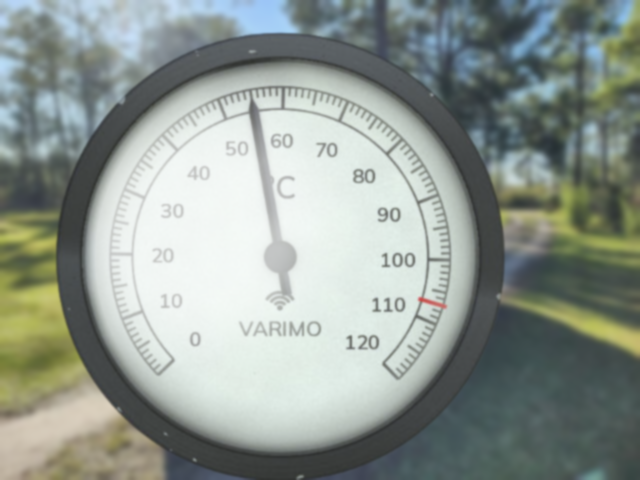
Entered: value=55 unit=°C
